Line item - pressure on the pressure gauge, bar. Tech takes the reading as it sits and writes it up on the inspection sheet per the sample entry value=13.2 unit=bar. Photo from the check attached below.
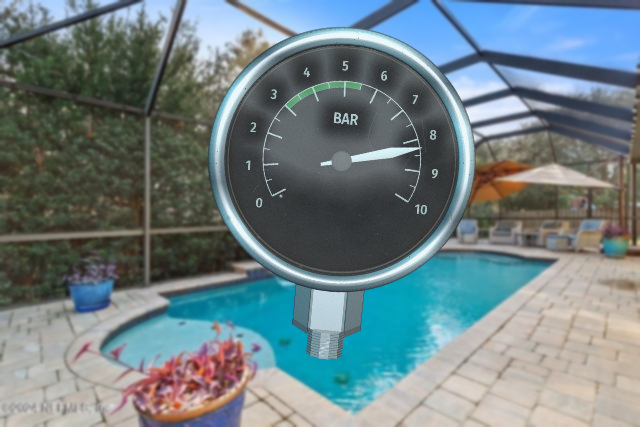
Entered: value=8.25 unit=bar
